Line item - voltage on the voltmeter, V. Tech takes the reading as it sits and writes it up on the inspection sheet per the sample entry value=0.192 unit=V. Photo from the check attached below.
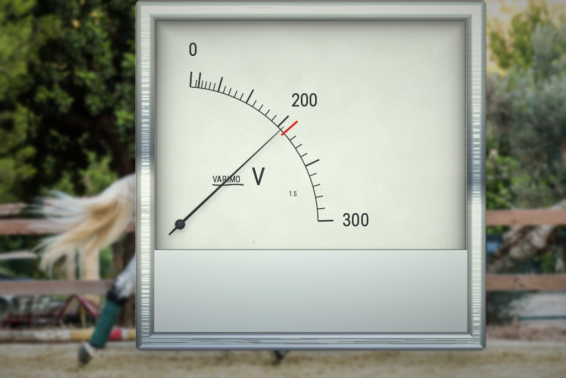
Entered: value=205 unit=V
